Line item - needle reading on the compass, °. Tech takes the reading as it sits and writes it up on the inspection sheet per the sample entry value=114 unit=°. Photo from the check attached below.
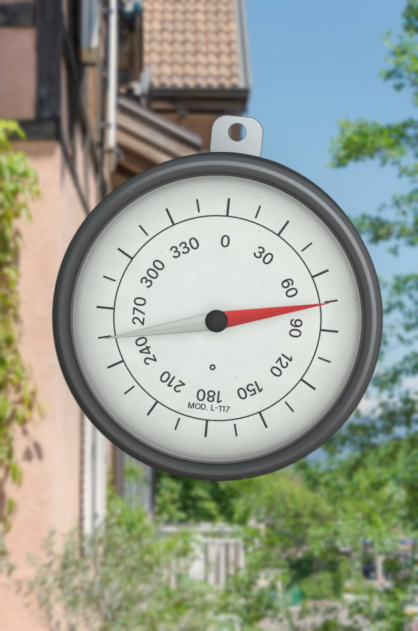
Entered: value=75 unit=°
